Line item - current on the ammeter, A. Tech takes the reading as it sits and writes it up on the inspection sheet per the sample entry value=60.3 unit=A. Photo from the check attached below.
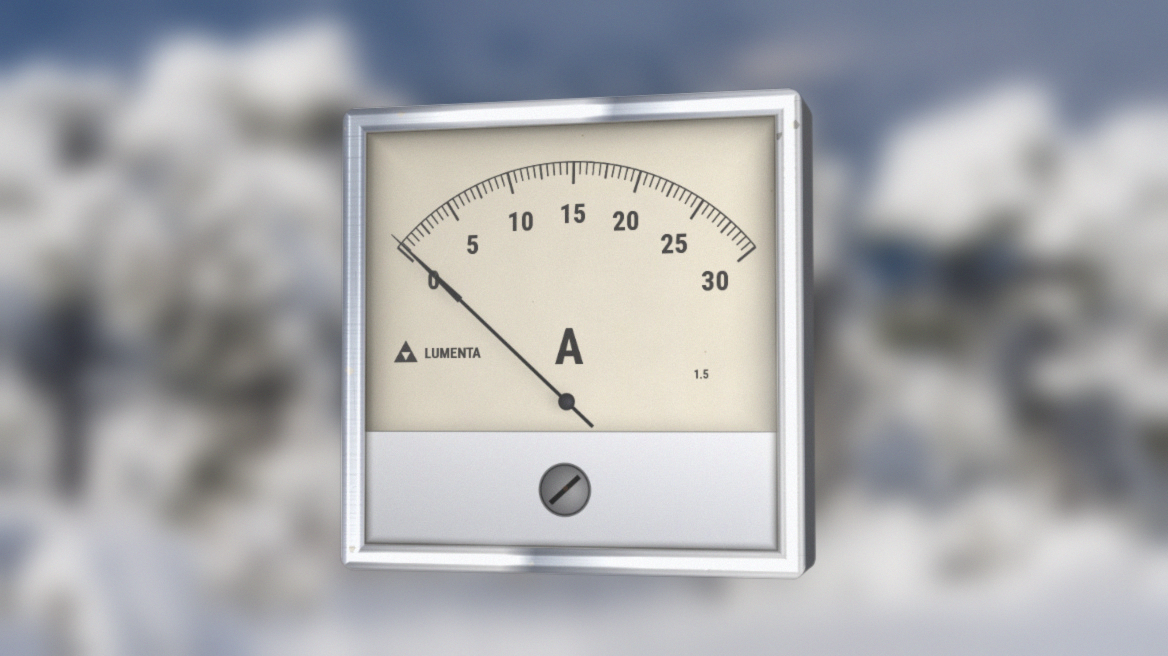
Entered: value=0.5 unit=A
